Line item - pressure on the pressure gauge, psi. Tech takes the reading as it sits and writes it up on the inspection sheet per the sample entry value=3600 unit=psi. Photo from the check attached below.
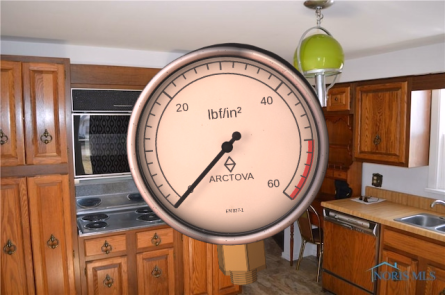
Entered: value=0 unit=psi
